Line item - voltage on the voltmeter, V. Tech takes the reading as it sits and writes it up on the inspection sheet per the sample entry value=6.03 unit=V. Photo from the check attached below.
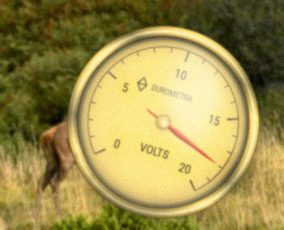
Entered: value=18 unit=V
